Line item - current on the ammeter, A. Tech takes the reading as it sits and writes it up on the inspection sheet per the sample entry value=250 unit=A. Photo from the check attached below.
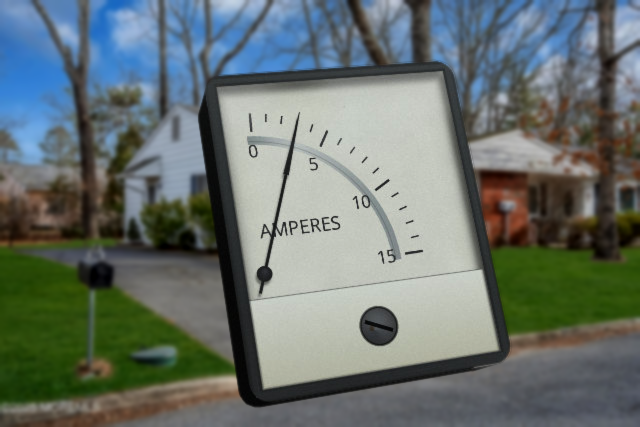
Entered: value=3 unit=A
